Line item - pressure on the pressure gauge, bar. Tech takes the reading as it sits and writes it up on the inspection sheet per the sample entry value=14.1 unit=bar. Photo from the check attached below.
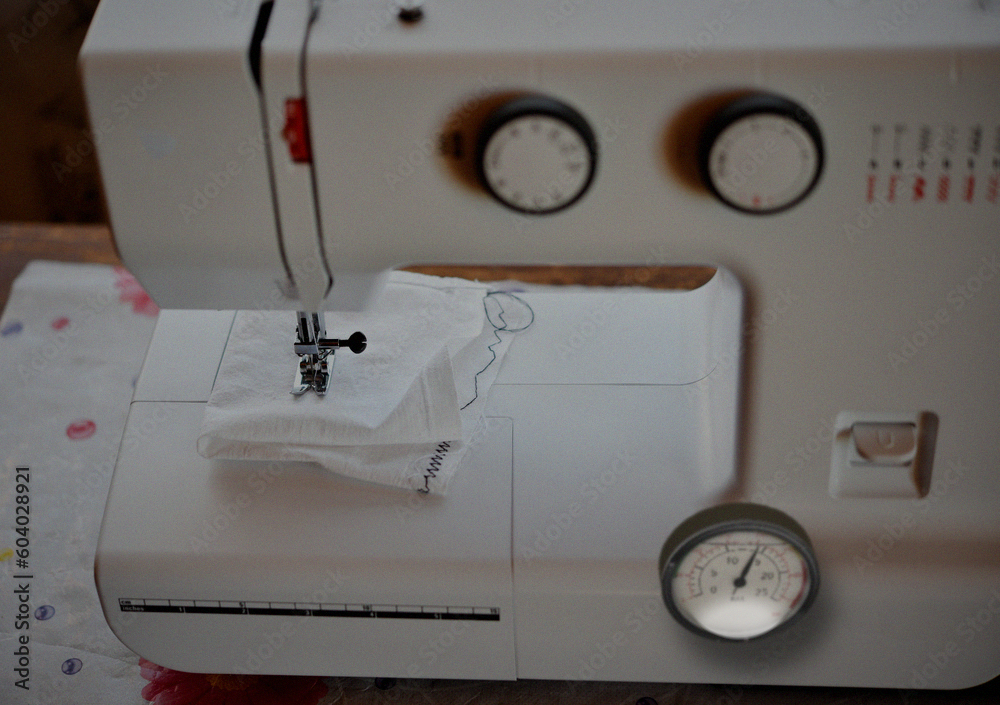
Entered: value=14 unit=bar
